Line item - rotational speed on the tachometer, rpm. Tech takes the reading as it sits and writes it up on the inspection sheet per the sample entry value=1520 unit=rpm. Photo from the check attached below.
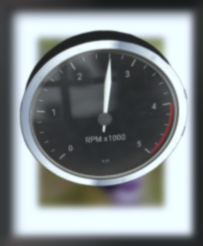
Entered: value=2600 unit=rpm
